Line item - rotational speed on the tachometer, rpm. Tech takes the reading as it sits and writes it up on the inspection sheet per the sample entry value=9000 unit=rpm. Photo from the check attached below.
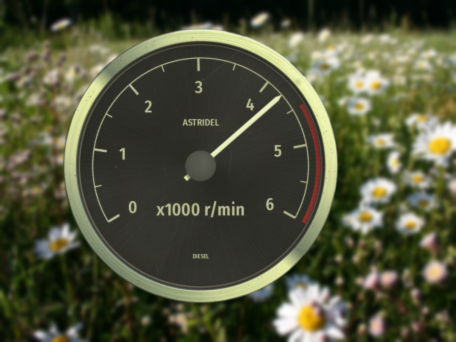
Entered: value=4250 unit=rpm
